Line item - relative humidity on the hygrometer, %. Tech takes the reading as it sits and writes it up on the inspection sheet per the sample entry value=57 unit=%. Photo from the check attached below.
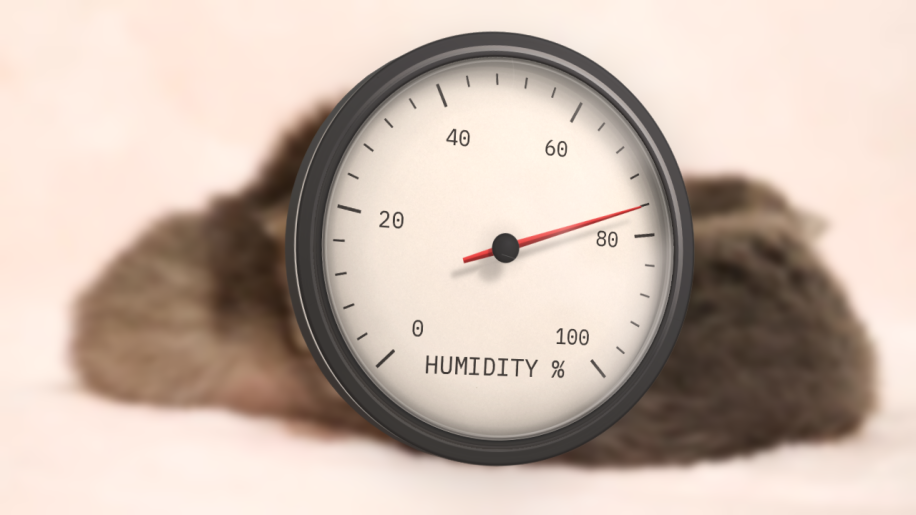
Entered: value=76 unit=%
